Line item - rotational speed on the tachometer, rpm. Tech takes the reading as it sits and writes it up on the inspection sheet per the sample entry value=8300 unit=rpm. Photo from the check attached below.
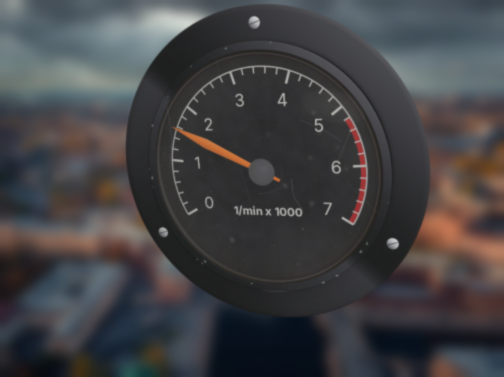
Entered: value=1600 unit=rpm
